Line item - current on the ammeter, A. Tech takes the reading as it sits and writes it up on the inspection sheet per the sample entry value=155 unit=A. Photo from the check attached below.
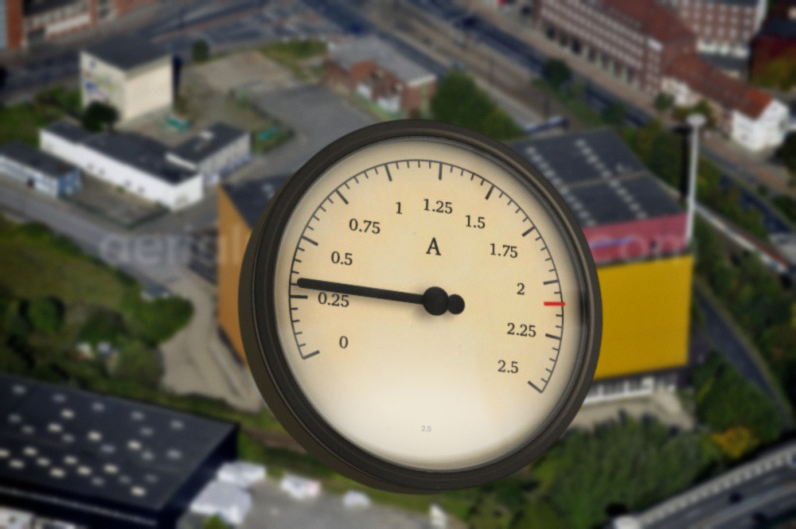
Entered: value=0.3 unit=A
